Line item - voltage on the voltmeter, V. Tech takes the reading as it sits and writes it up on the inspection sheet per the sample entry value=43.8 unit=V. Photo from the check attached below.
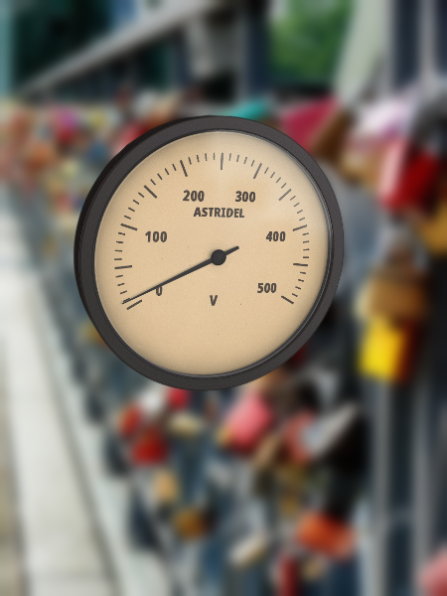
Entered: value=10 unit=V
